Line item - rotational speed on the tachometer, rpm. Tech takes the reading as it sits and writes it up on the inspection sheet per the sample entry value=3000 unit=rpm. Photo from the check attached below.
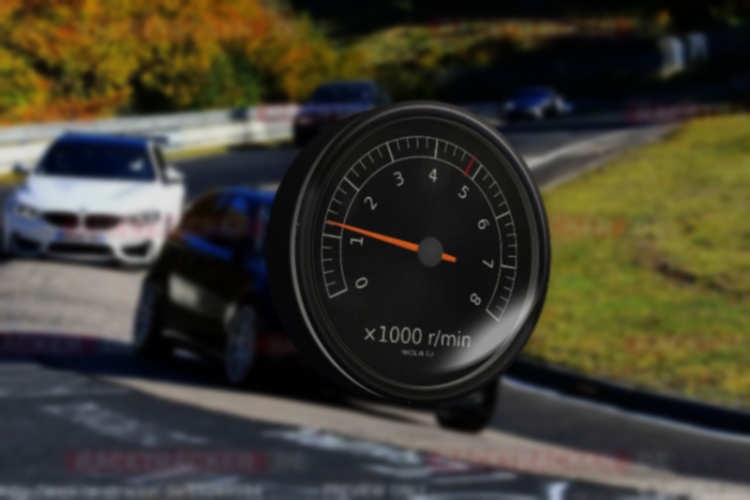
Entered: value=1200 unit=rpm
